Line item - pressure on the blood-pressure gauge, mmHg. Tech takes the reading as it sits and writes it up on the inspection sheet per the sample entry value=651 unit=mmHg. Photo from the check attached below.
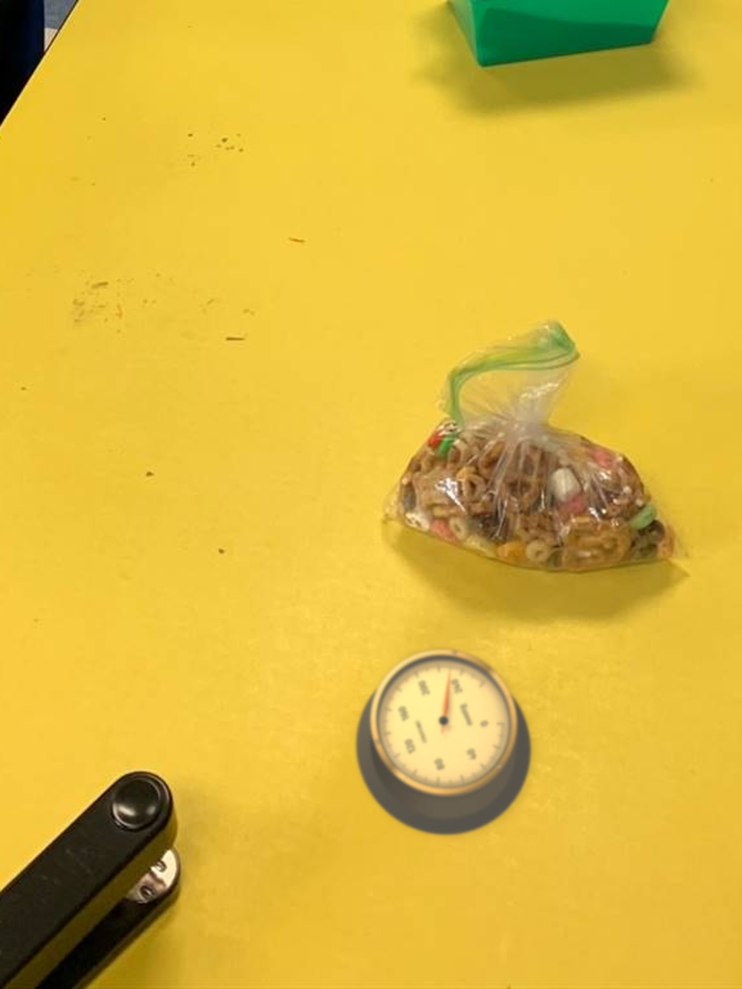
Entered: value=230 unit=mmHg
